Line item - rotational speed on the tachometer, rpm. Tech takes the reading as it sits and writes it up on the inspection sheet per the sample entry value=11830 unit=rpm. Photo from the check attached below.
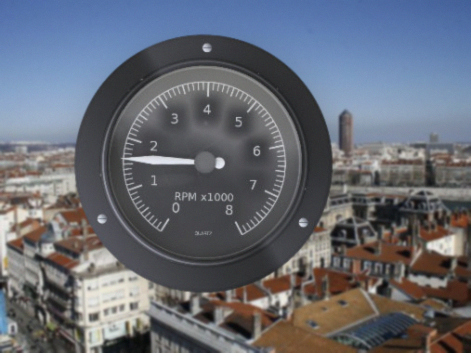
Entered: value=1600 unit=rpm
